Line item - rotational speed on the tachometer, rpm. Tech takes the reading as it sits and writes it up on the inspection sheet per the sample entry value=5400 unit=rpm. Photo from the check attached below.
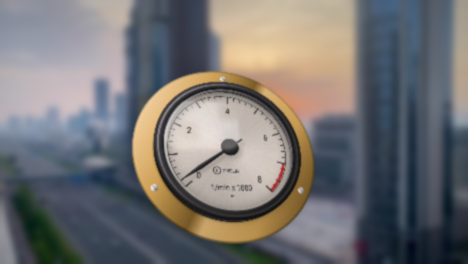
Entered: value=200 unit=rpm
